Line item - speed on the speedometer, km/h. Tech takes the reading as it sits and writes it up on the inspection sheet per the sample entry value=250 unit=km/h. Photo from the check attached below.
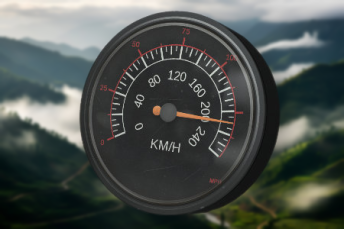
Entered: value=210 unit=km/h
